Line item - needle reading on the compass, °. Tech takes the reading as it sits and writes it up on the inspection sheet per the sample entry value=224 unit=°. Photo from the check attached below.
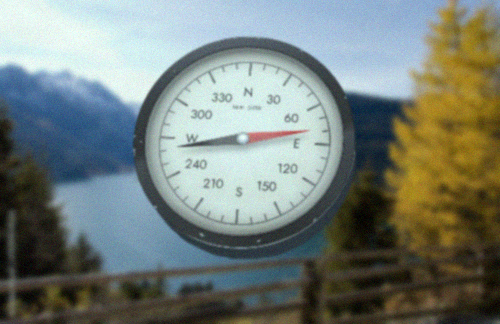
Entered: value=80 unit=°
